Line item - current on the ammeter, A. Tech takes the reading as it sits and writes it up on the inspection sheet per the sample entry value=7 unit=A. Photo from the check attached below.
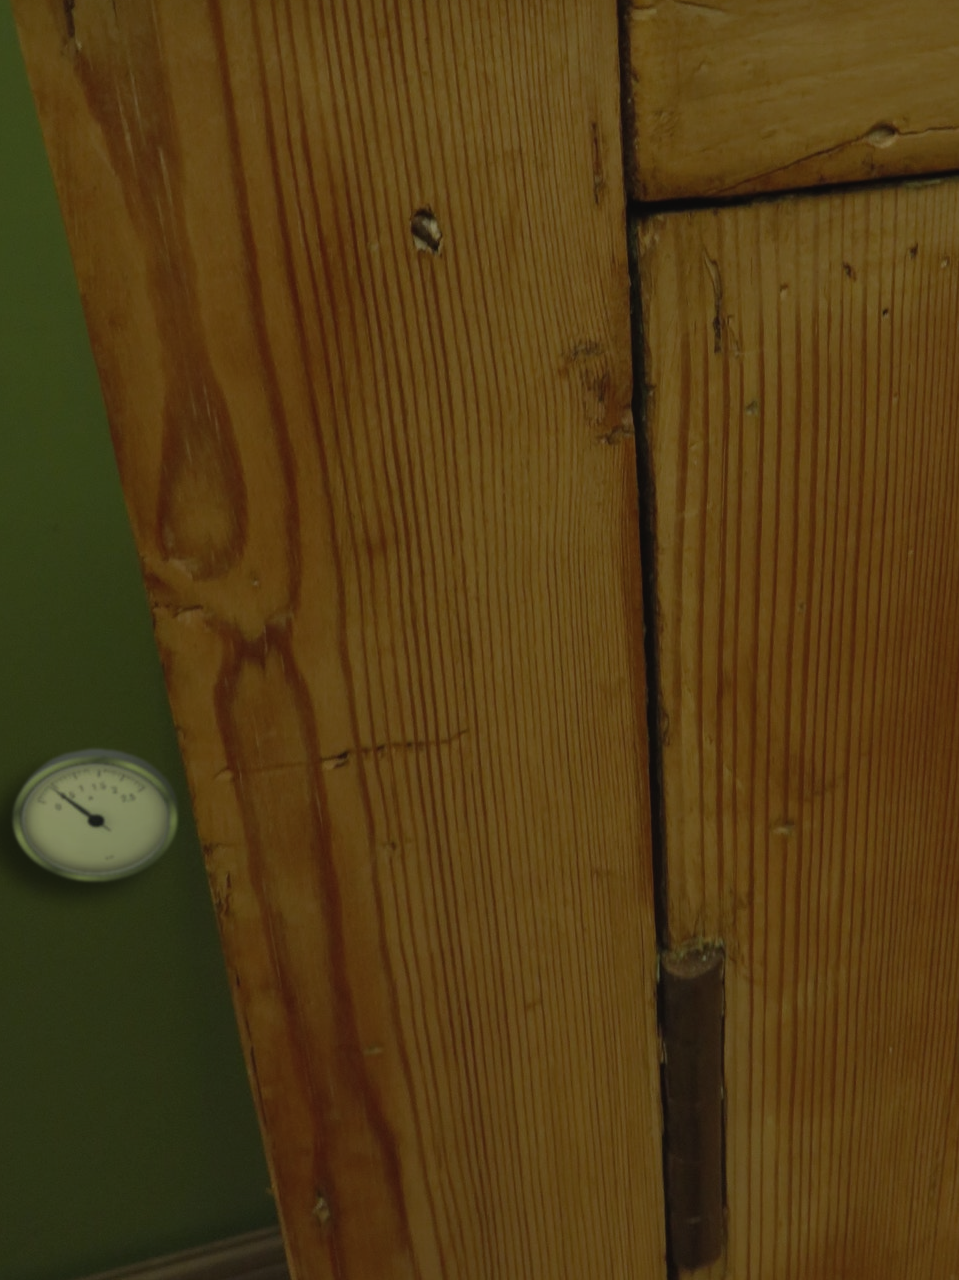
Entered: value=0.5 unit=A
